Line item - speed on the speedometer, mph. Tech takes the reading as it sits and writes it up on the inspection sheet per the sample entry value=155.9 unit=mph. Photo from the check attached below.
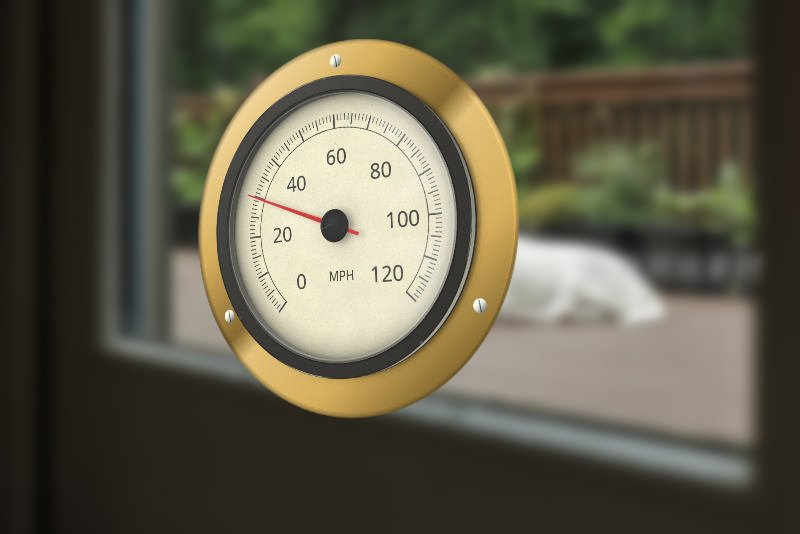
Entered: value=30 unit=mph
